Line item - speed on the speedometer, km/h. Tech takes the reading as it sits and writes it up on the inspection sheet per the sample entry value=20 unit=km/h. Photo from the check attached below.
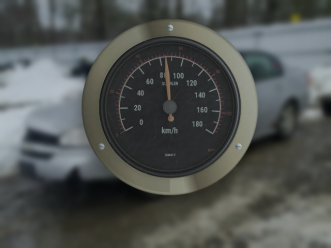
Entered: value=85 unit=km/h
